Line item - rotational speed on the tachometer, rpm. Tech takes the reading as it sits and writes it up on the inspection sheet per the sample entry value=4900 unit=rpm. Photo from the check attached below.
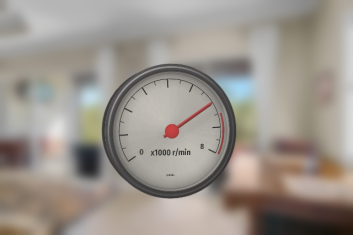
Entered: value=6000 unit=rpm
